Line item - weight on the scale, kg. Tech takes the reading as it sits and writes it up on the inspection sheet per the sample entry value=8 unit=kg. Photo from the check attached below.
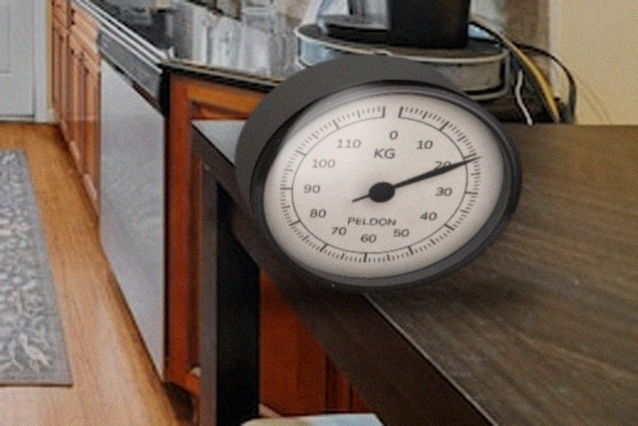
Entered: value=20 unit=kg
